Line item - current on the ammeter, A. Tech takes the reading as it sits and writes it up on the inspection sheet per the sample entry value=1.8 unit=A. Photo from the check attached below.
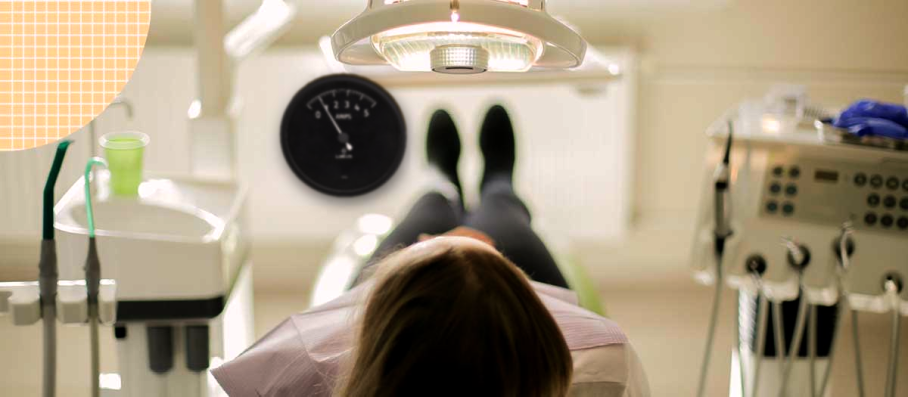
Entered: value=1 unit=A
